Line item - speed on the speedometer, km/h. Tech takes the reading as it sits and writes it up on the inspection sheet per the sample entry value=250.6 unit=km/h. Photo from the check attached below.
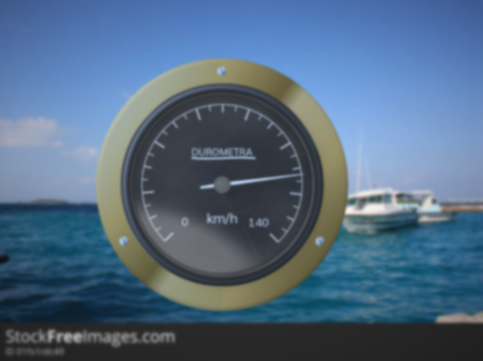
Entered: value=112.5 unit=km/h
